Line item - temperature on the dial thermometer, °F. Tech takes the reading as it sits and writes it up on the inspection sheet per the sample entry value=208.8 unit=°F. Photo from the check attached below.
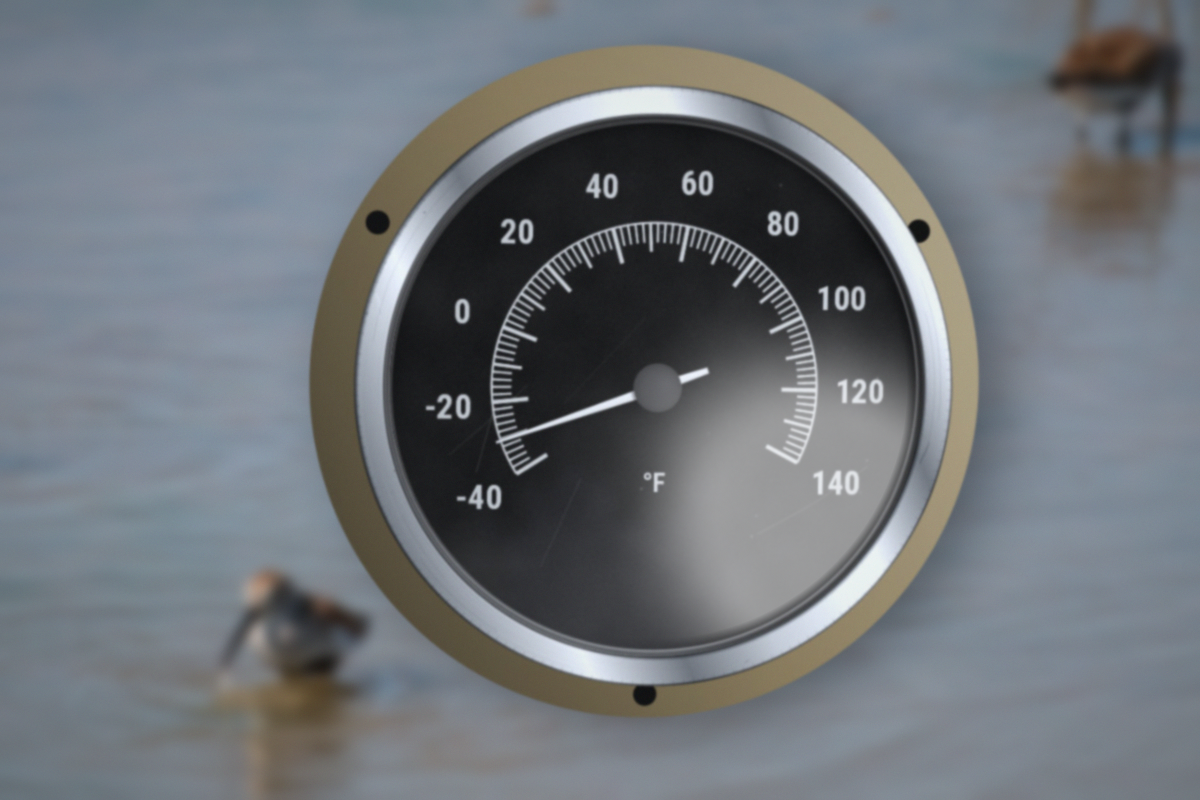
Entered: value=-30 unit=°F
